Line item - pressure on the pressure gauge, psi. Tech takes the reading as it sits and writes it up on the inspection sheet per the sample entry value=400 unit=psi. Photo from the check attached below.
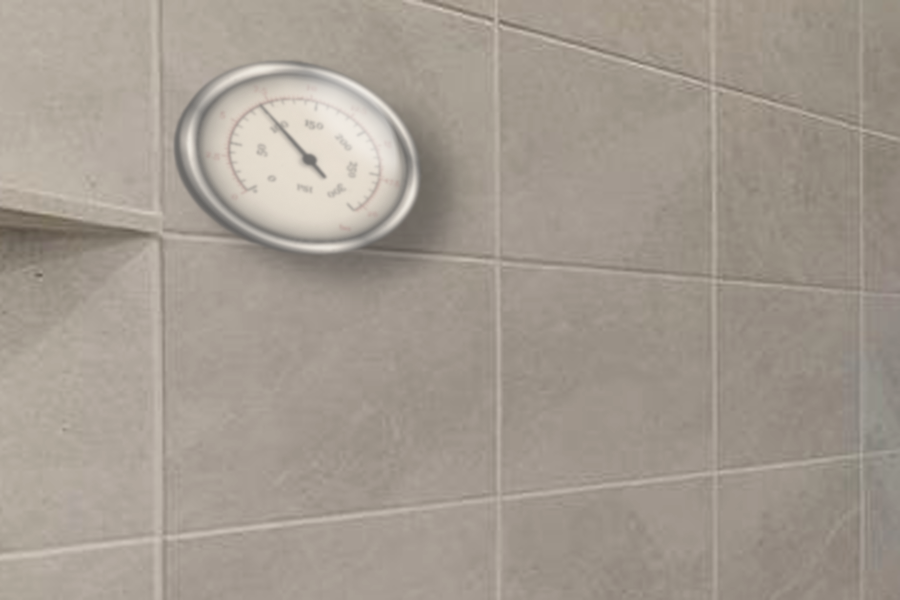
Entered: value=100 unit=psi
